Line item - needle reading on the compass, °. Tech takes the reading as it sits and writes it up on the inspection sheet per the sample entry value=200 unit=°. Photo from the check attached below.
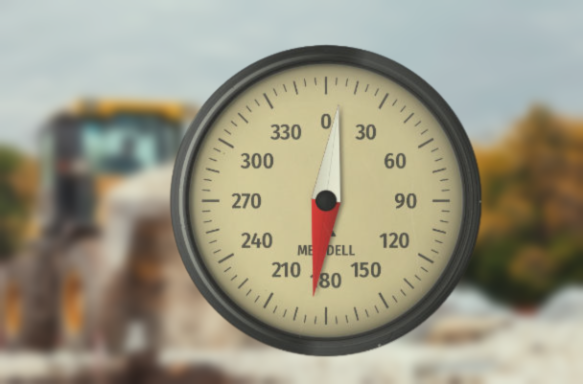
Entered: value=187.5 unit=°
